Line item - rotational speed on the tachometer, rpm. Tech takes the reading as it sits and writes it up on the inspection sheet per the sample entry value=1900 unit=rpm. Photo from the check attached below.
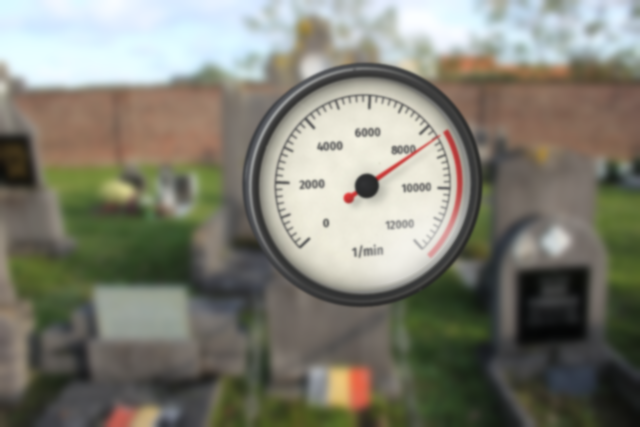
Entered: value=8400 unit=rpm
